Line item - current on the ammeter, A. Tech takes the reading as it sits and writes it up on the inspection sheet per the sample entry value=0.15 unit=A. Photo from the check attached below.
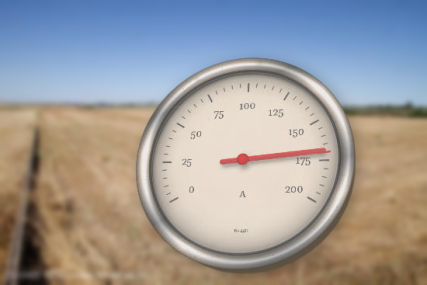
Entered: value=170 unit=A
